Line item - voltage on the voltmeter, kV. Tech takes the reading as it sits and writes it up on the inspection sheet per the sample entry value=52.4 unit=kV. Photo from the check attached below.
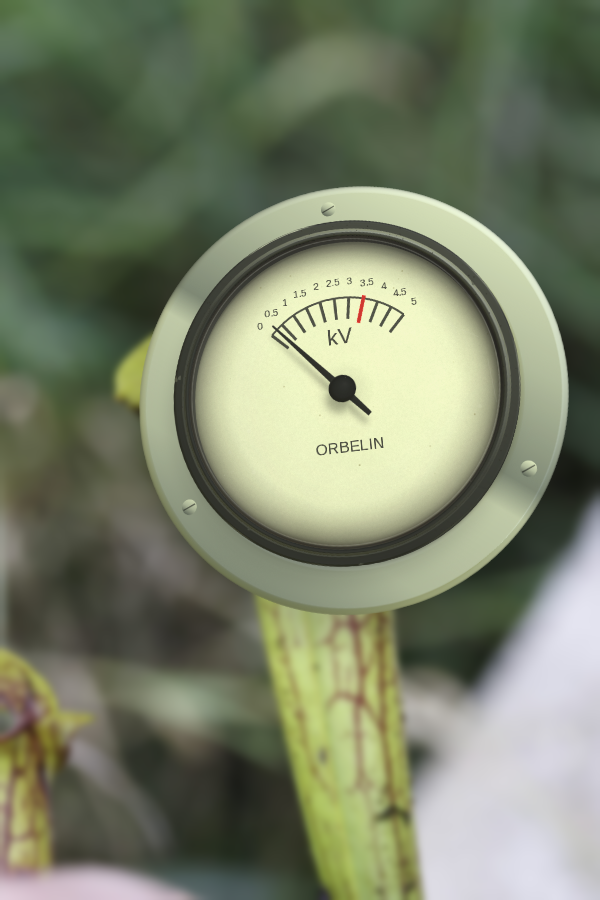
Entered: value=0.25 unit=kV
